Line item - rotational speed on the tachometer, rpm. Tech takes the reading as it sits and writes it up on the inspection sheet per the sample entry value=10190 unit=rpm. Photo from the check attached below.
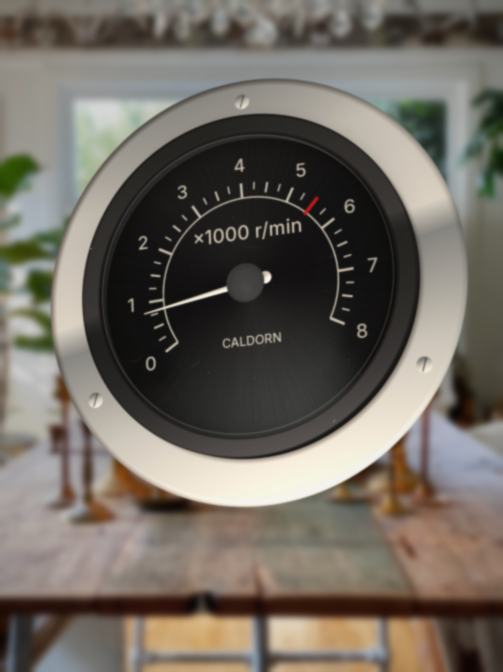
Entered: value=750 unit=rpm
